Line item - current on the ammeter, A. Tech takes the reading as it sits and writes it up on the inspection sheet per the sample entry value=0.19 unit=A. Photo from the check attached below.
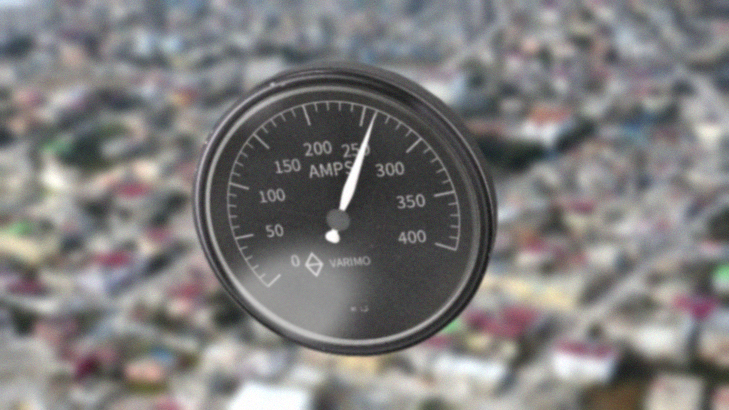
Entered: value=260 unit=A
